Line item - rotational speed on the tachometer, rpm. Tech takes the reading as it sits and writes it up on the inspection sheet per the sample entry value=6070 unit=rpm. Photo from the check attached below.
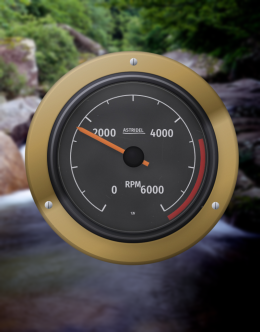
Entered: value=1750 unit=rpm
